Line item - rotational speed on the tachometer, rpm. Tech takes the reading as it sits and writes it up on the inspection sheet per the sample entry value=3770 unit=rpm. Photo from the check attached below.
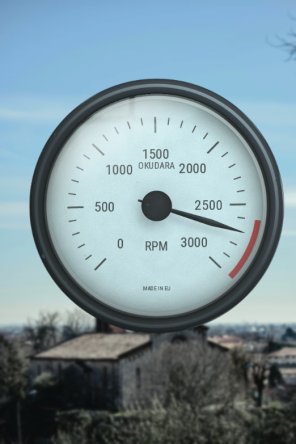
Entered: value=2700 unit=rpm
